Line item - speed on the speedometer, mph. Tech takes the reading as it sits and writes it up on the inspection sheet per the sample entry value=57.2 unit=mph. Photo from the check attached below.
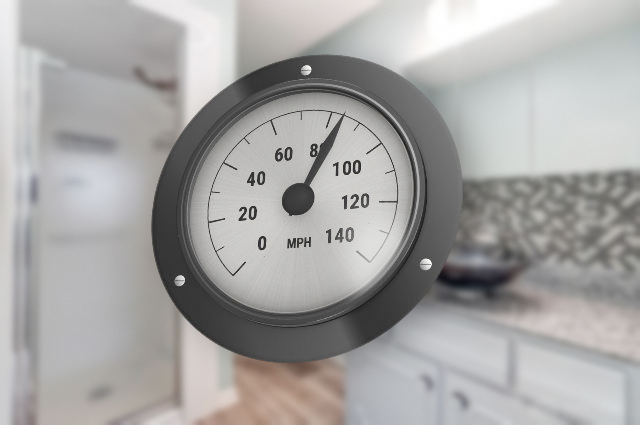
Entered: value=85 unit=mph
